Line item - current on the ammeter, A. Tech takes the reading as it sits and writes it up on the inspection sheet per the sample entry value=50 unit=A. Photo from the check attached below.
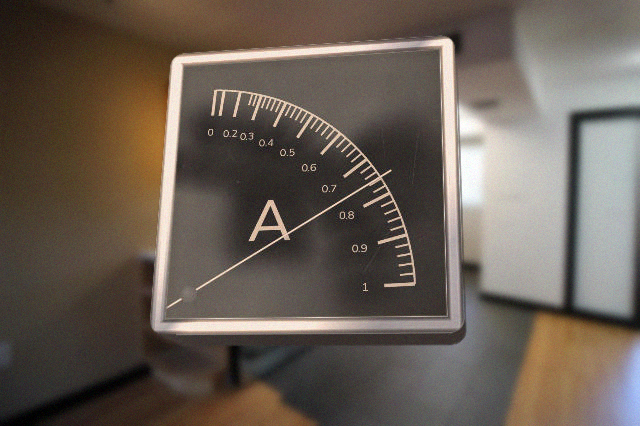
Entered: value=0.76 unit=A
